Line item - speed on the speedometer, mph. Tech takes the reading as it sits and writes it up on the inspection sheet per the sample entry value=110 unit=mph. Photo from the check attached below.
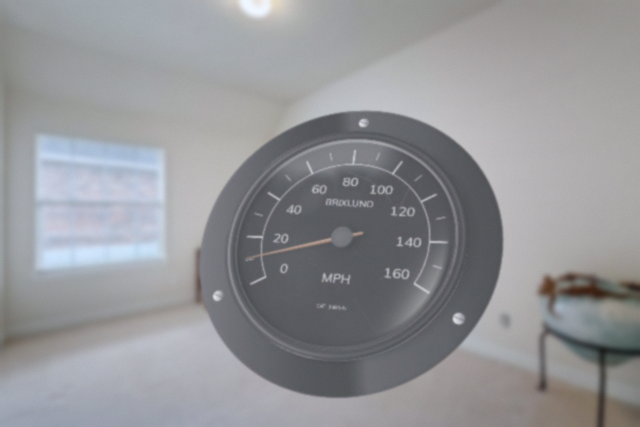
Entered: value=10 unit=mph
